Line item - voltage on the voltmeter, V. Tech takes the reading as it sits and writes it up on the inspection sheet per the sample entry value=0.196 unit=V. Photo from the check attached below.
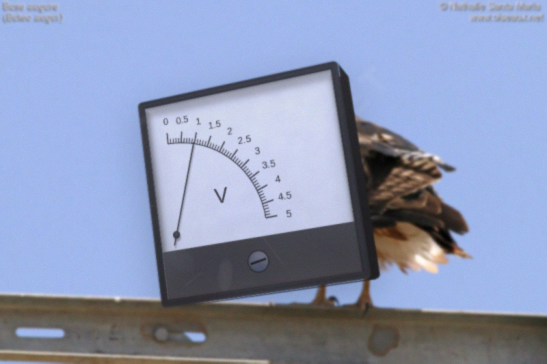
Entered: value=1 unit=V
